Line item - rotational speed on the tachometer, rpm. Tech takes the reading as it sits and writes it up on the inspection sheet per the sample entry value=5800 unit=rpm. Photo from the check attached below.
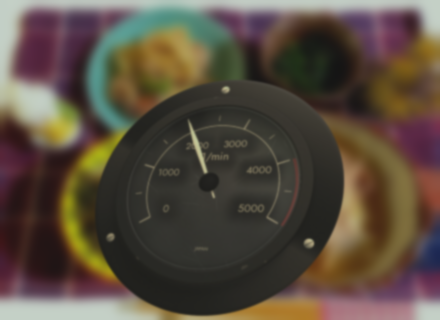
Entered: value=2000 unit=rpm
